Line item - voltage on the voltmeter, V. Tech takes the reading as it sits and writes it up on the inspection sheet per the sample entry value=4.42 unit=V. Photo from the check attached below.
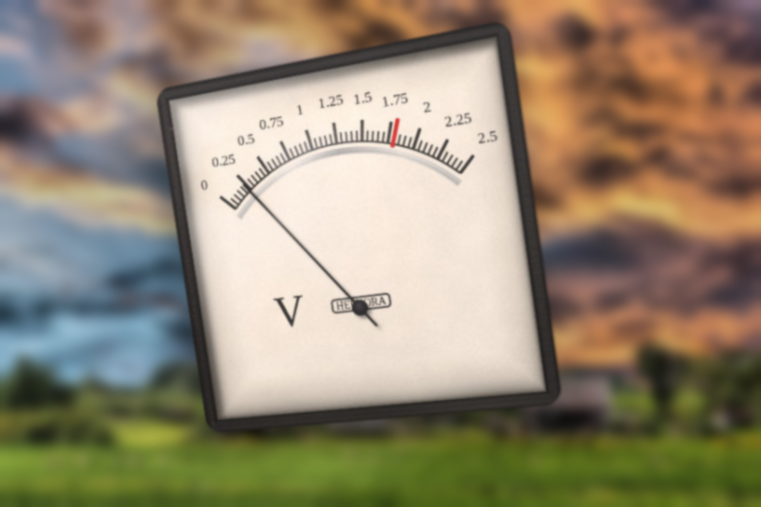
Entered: value=0.25 unit=V
